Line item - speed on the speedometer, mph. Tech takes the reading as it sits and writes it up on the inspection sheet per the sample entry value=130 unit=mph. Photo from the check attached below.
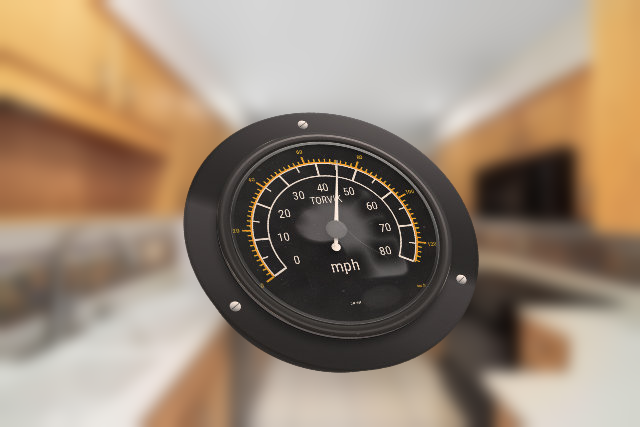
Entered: value=45 unit=mph
